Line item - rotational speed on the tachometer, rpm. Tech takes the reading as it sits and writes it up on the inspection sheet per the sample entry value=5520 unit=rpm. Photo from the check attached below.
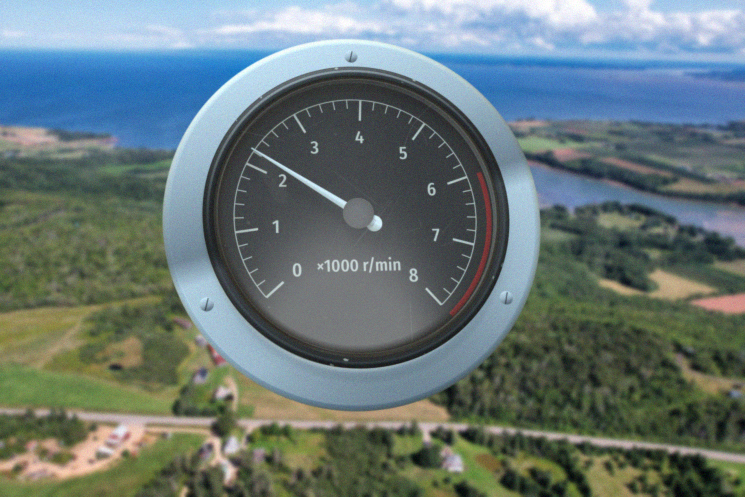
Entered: value=2200 unit=rpm
